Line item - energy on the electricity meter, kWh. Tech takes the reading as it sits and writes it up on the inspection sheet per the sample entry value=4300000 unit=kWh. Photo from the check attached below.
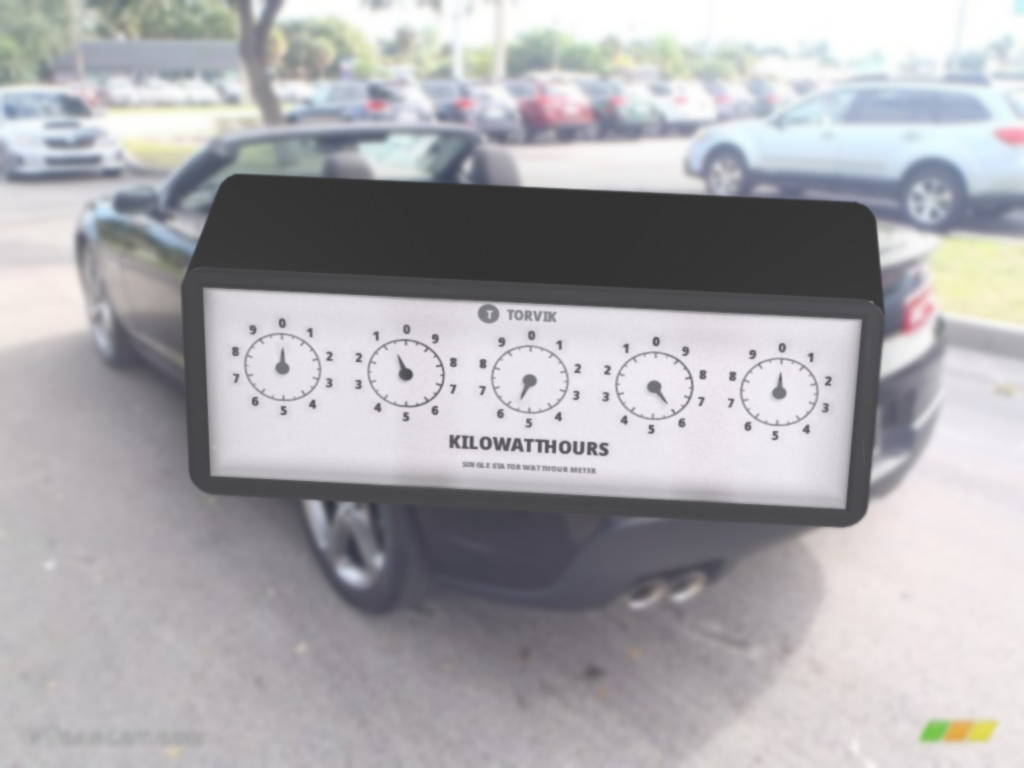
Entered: value=560 unit=kWh
